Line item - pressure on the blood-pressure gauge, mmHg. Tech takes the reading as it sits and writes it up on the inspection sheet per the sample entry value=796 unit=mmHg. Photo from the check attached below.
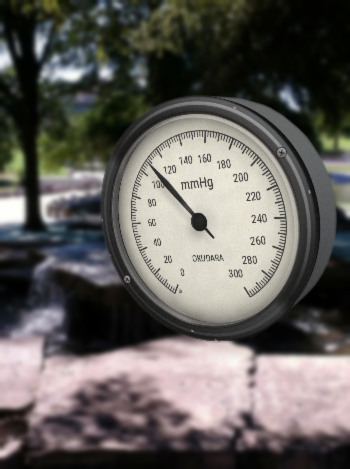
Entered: value=110 unit=mmHg
